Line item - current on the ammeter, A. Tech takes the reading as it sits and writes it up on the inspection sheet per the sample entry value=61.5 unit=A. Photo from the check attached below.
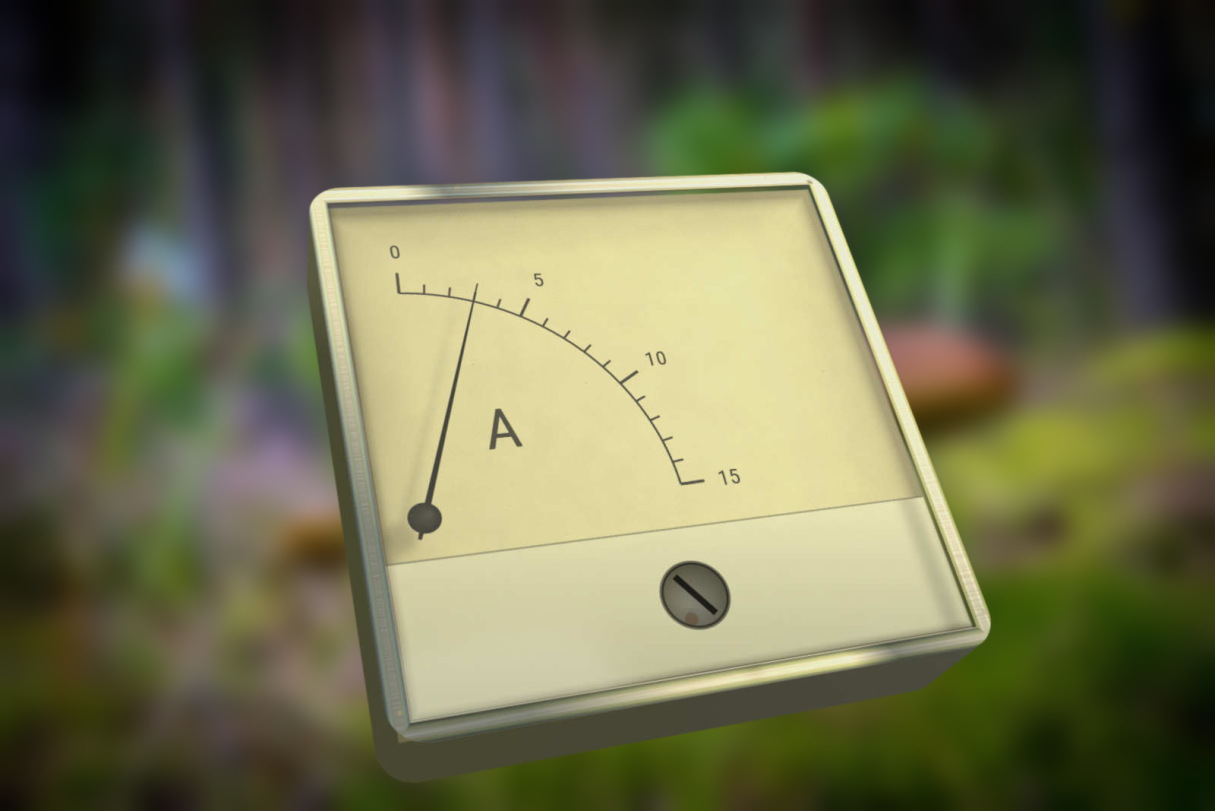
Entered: value=3 unit=A
